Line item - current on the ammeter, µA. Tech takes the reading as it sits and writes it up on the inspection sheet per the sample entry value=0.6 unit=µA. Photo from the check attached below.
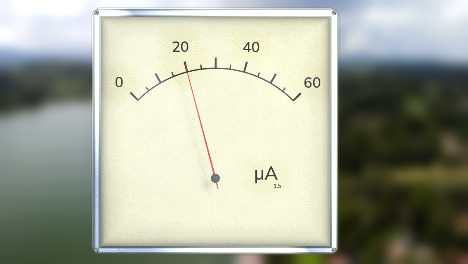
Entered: value=20 unit=µA
